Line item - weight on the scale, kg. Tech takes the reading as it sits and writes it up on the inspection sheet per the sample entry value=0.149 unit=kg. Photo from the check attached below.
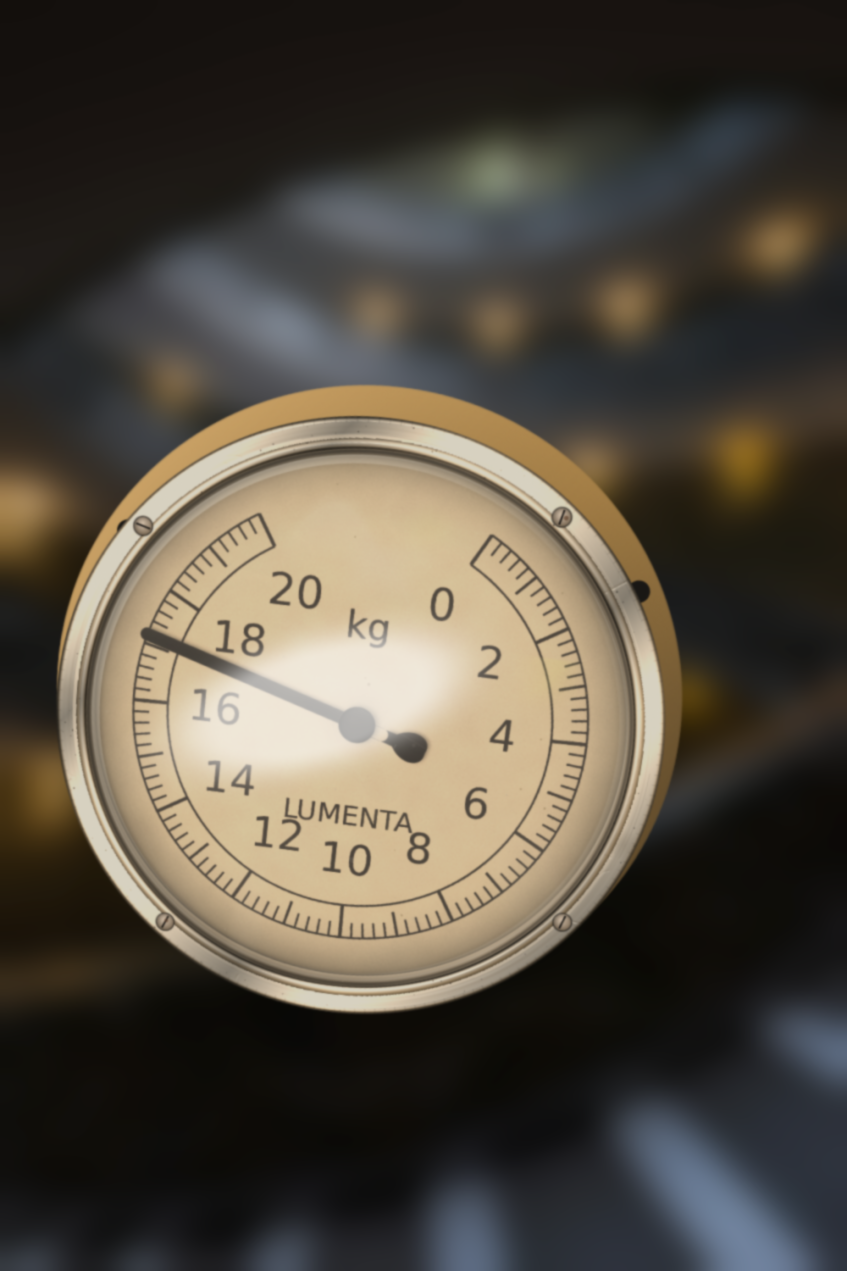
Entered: value=17.2 unit=kg
